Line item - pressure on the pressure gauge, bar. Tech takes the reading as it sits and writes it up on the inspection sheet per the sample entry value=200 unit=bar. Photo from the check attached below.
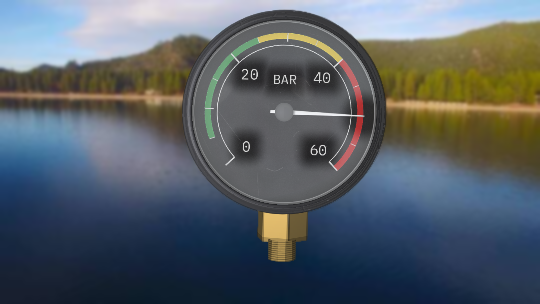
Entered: value=50 unit=bar
